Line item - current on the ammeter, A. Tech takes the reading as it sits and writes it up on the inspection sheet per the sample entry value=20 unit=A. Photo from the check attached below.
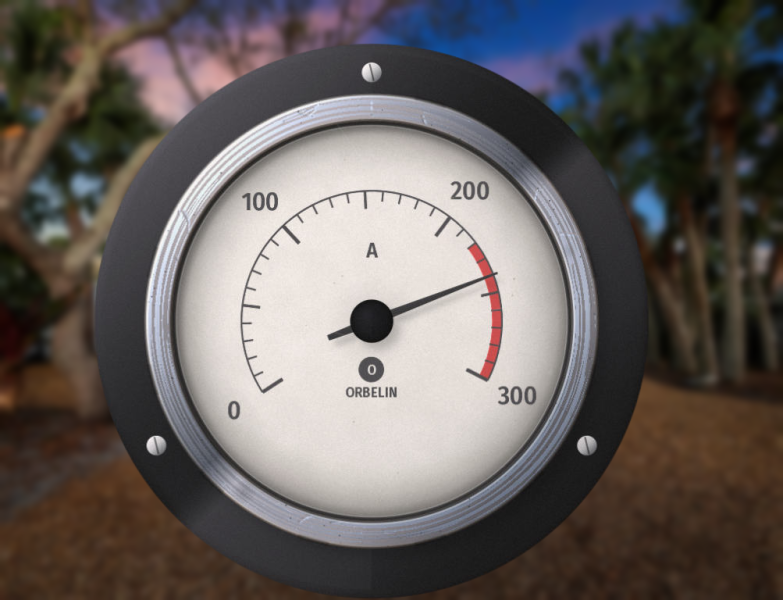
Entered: value=240 unit=A
